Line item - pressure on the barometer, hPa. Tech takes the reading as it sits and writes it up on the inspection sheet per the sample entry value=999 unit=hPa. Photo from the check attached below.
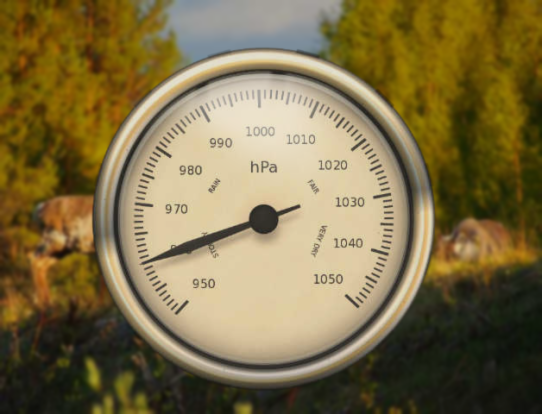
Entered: value=960 unit=hPa
